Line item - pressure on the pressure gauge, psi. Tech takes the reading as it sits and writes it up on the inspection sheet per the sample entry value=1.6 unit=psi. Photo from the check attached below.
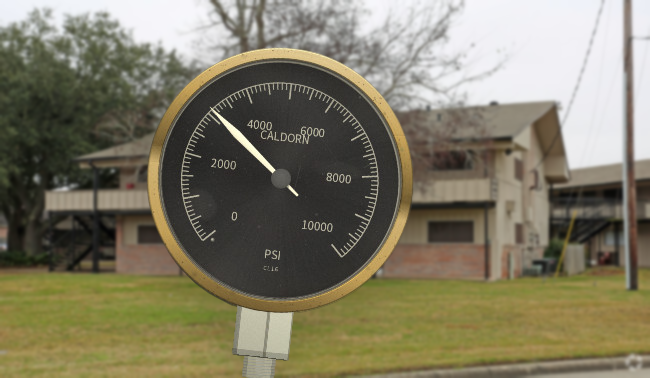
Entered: value=3100 unit=psi
